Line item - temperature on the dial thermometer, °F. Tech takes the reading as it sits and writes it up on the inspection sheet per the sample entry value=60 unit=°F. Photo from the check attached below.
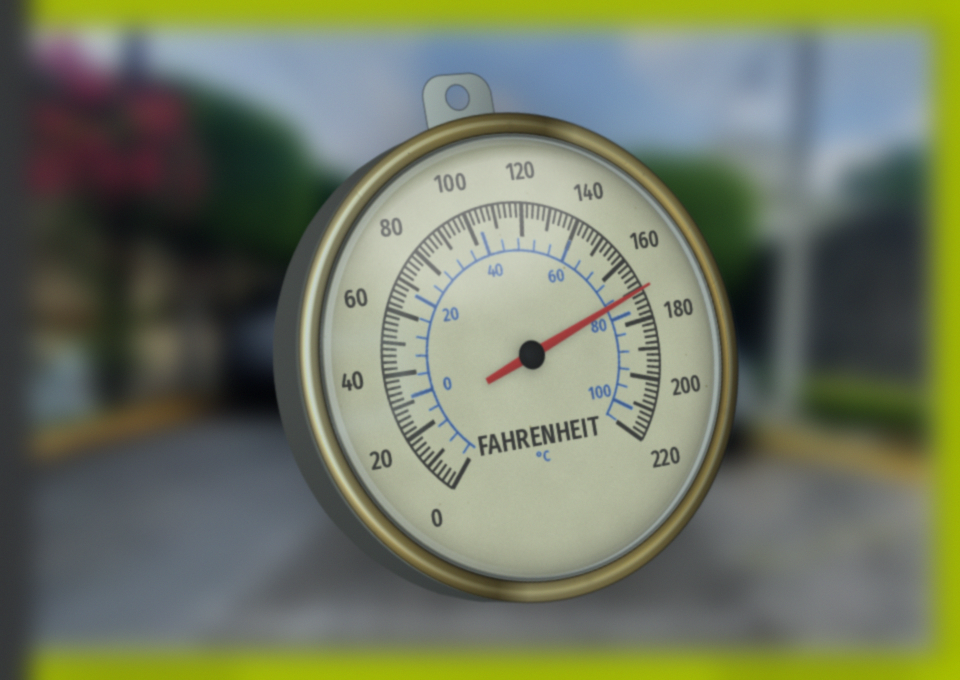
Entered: value=170 unit=°F
